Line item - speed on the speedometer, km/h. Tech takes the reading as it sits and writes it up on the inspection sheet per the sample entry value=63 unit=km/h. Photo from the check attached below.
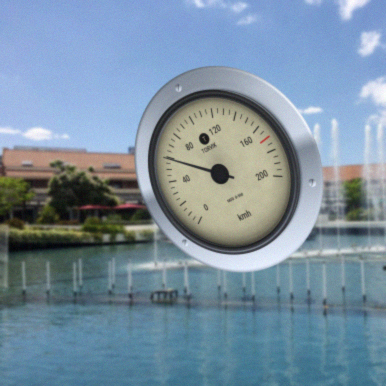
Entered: value=60 unit=km/h
